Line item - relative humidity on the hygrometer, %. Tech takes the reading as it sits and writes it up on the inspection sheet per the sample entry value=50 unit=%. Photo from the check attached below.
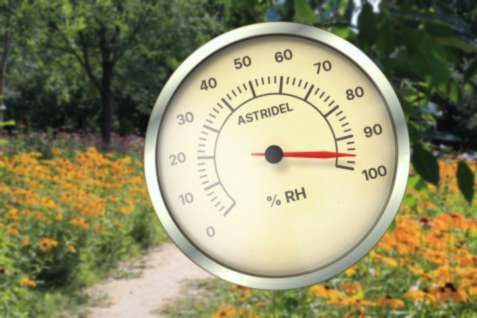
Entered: value=96 unit=%
